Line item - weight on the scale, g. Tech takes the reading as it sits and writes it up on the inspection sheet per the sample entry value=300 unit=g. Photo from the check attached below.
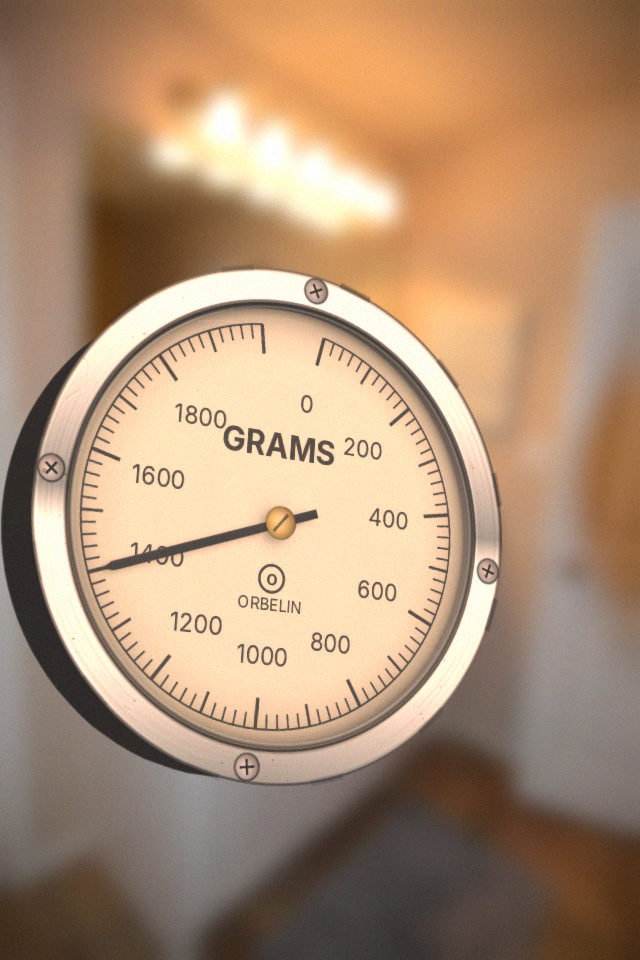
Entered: value=1400 unit=g
